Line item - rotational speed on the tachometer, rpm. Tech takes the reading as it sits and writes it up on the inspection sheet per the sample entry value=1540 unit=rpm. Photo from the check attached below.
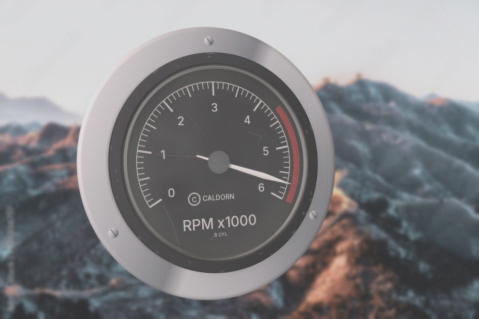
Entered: value=5700 unit=rpm
